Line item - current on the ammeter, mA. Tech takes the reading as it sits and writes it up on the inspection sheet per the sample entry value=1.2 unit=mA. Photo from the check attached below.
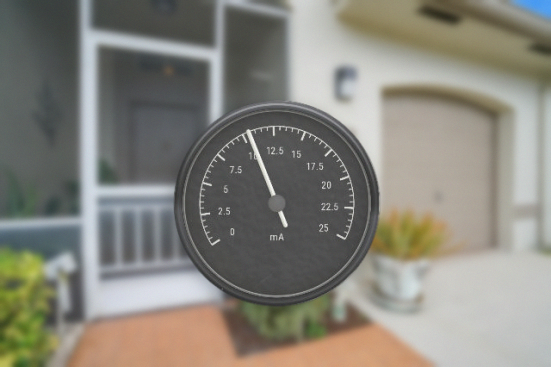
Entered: value=10.5 unit=mA
